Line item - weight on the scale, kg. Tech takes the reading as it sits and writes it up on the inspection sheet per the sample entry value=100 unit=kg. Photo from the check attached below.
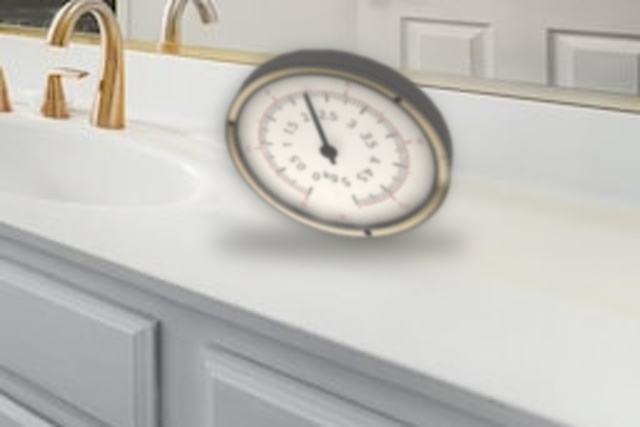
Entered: value=2.25 unit=kg
